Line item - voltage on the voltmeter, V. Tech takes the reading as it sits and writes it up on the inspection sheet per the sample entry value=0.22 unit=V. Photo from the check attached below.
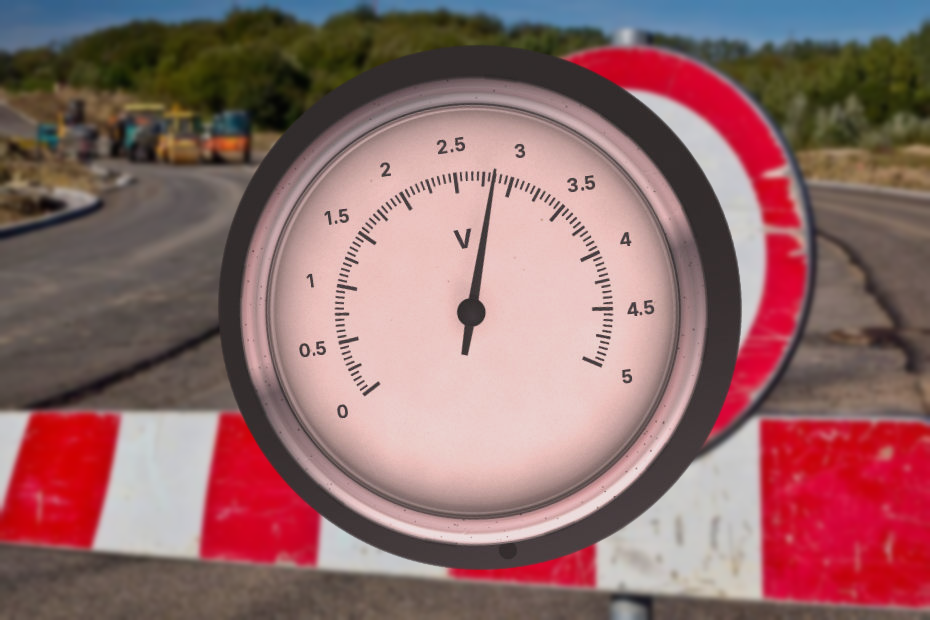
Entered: value=2.85 unit=V
